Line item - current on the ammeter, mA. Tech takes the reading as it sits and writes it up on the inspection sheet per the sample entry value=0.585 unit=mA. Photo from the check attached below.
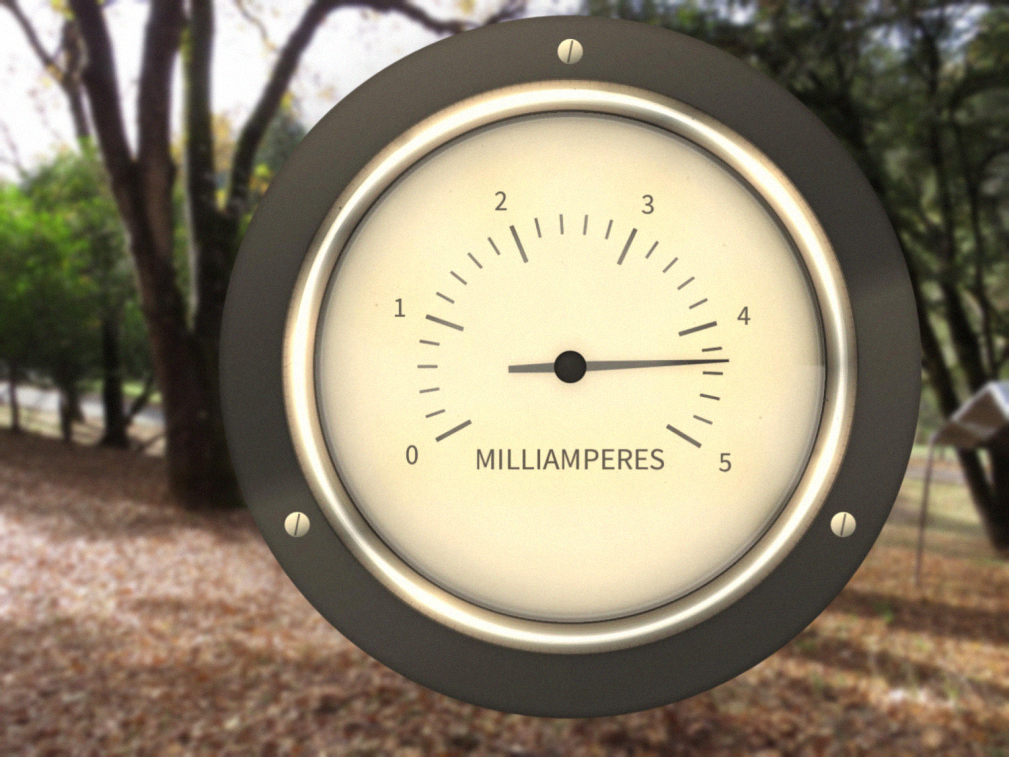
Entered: value=4.3 unit=mA
